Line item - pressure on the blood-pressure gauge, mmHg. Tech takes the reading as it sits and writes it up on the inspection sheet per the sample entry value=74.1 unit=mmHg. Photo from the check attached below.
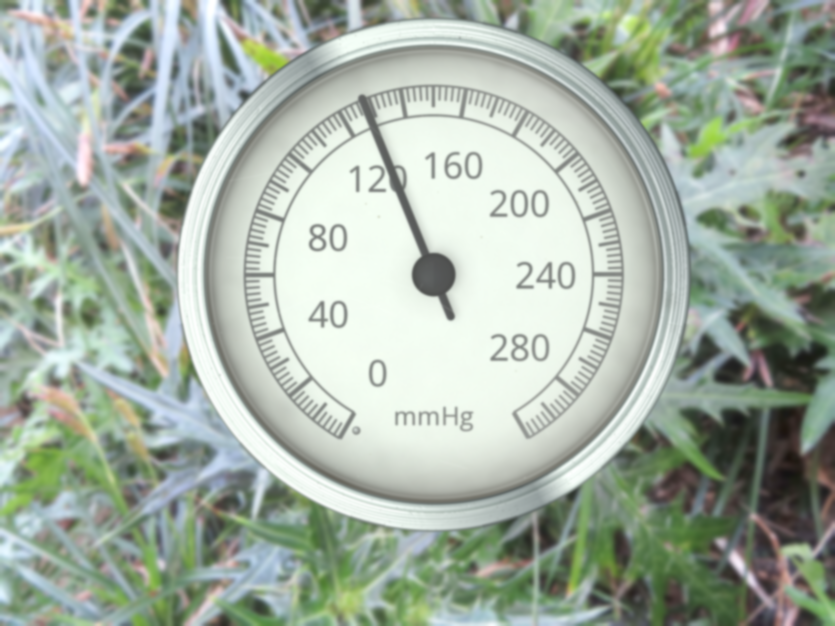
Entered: value=128 unit=mmHg
